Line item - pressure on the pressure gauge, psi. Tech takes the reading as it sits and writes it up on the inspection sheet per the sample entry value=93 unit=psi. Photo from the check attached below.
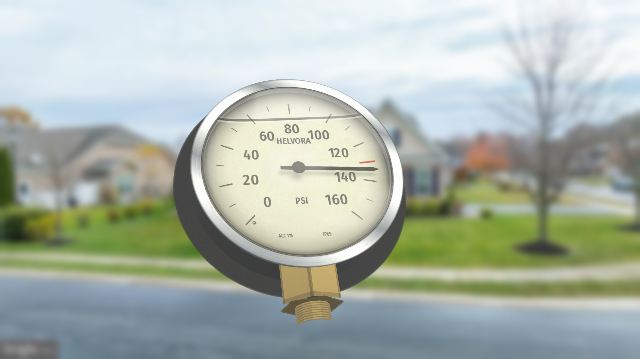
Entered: value=135 unit=psi
